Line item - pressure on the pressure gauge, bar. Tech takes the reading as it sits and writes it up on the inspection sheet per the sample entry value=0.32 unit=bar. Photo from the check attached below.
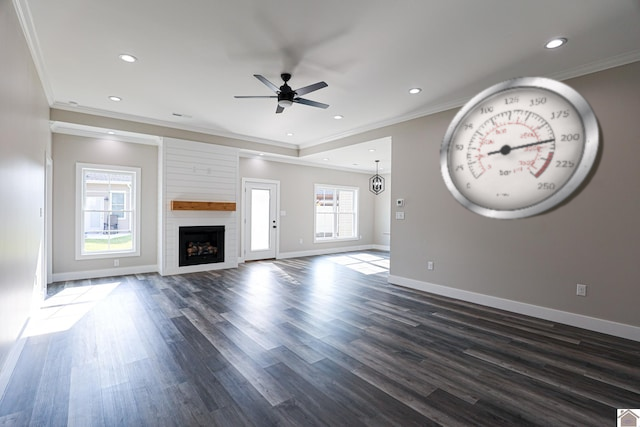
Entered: value=200 unit=bar
